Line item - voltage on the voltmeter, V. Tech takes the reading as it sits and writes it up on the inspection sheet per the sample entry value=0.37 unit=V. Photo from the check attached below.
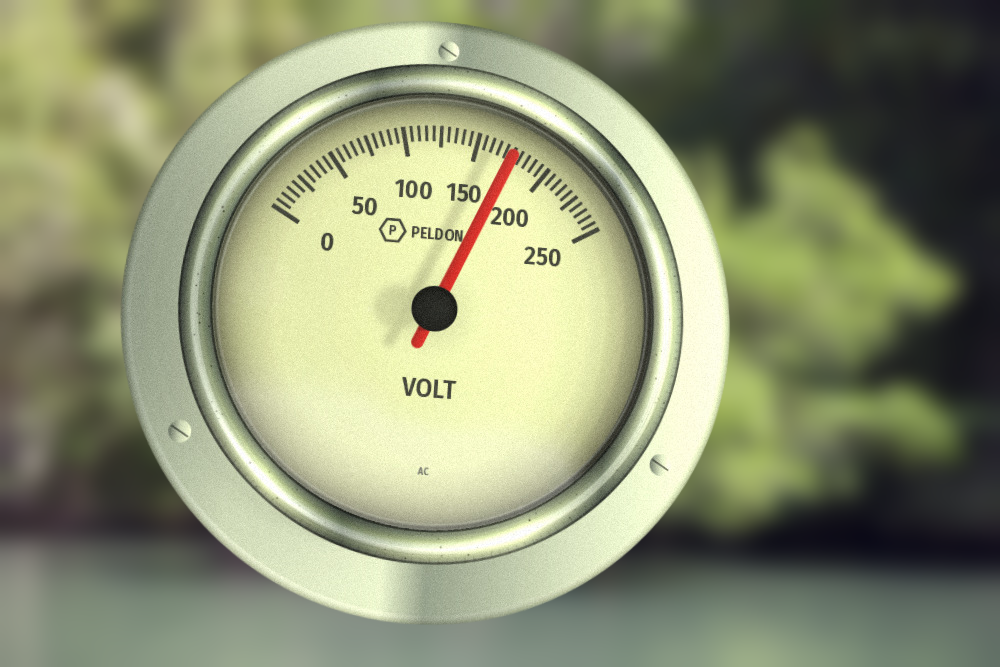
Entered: value=175 unit=V
